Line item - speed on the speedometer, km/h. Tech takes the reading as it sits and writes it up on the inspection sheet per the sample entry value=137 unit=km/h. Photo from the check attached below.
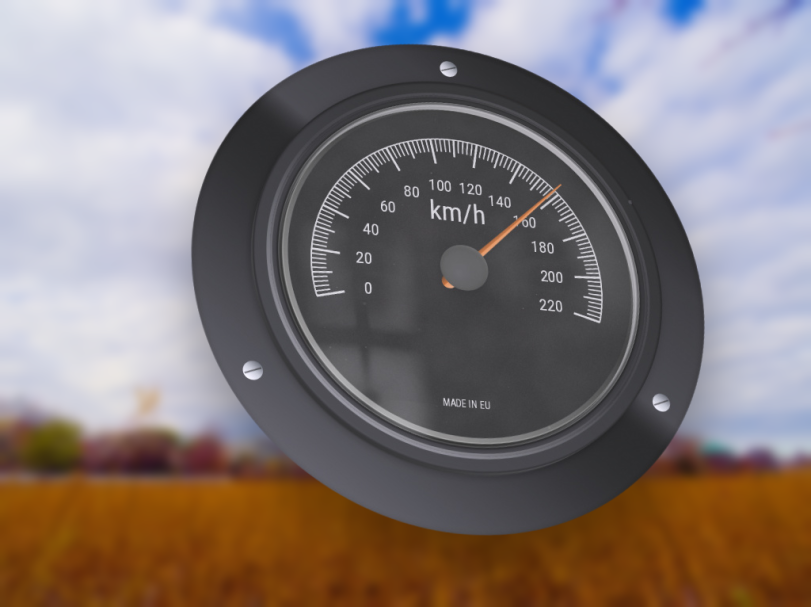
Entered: value=158 unit=km/h
